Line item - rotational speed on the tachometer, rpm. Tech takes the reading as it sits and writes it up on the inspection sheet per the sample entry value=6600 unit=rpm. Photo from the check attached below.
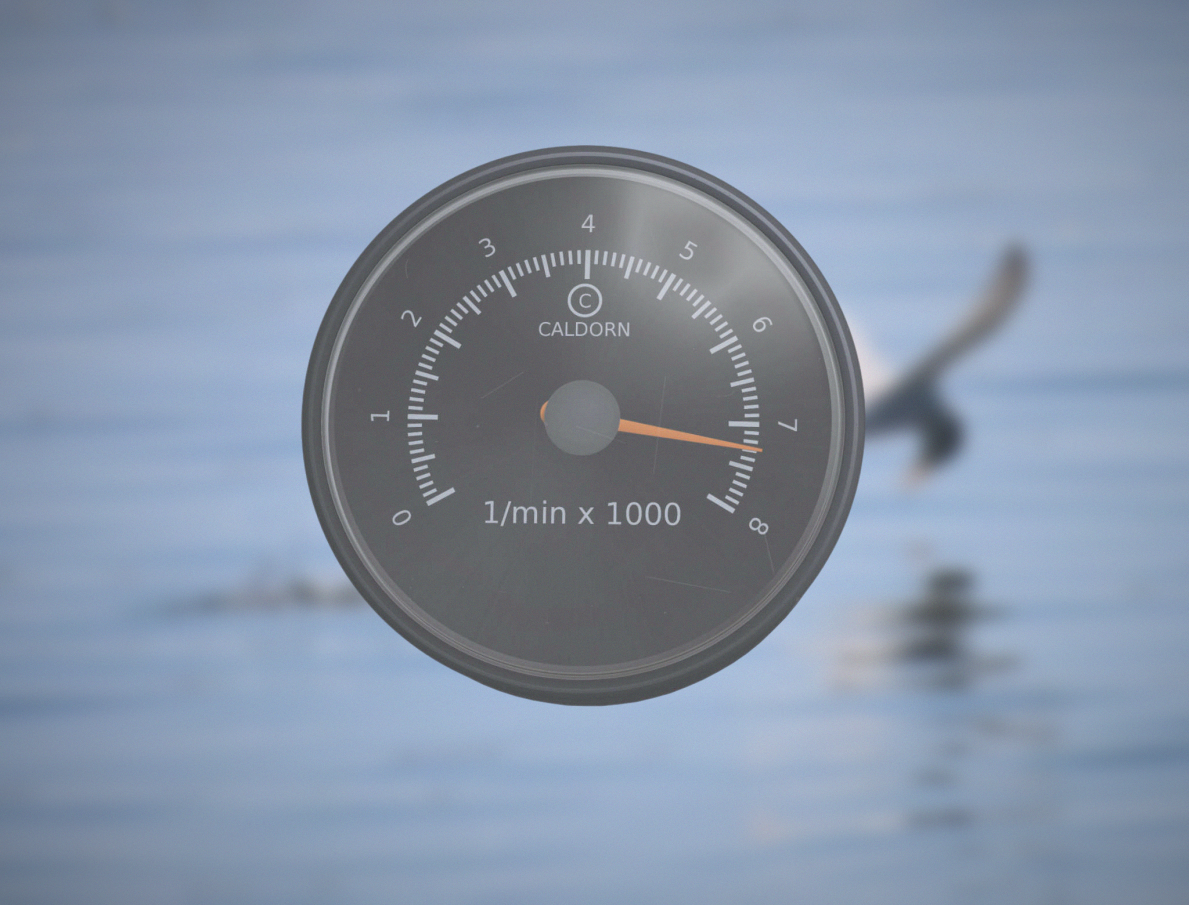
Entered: value=7300 unit=rpm
